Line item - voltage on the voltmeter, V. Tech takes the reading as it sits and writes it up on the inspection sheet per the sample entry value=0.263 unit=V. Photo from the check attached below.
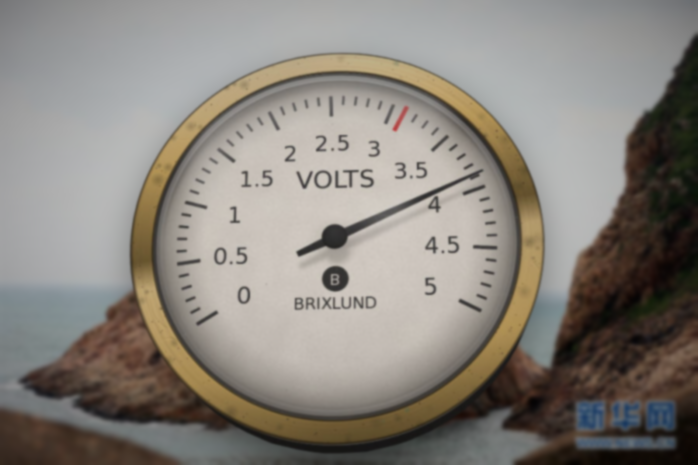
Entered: value=3.9 unit=V
